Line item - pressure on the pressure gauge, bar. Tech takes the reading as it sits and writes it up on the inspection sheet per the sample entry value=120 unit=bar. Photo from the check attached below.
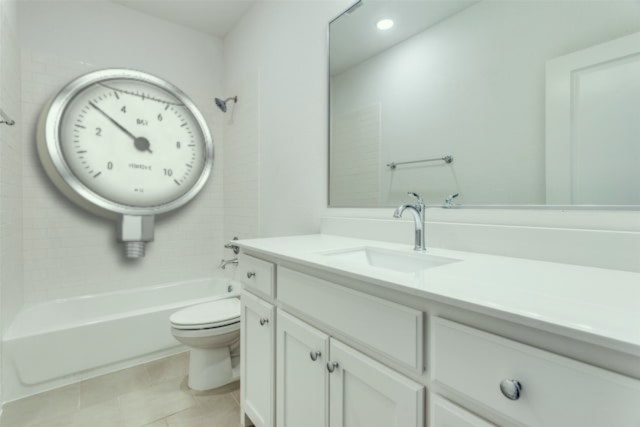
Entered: value=3 unit=bar
